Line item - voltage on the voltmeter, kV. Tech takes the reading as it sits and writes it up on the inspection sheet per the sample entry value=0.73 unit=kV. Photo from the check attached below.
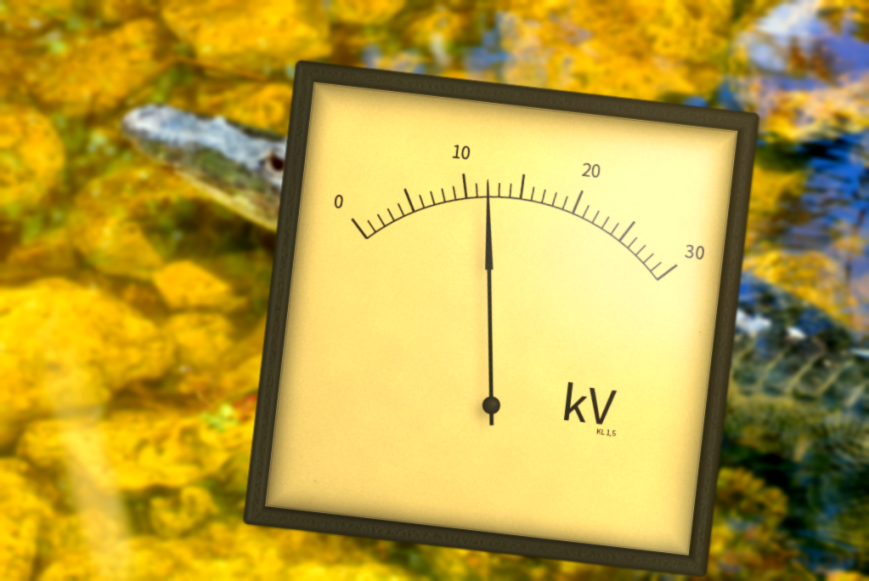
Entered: value=12 unit=kV
